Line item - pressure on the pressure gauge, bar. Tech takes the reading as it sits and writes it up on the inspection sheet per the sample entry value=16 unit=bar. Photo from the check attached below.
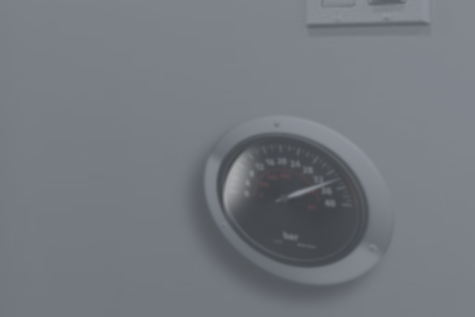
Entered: value=34 unit=bar
